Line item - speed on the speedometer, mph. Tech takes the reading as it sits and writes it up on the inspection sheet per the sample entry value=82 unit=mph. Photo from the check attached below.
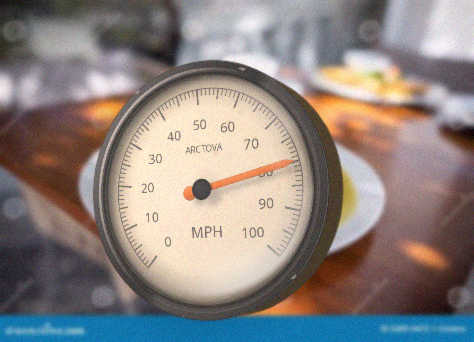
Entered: value=80 unit=mph
